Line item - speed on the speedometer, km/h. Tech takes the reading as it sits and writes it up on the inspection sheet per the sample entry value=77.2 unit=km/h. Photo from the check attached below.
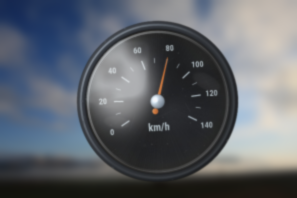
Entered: value=80 unit=km/h
